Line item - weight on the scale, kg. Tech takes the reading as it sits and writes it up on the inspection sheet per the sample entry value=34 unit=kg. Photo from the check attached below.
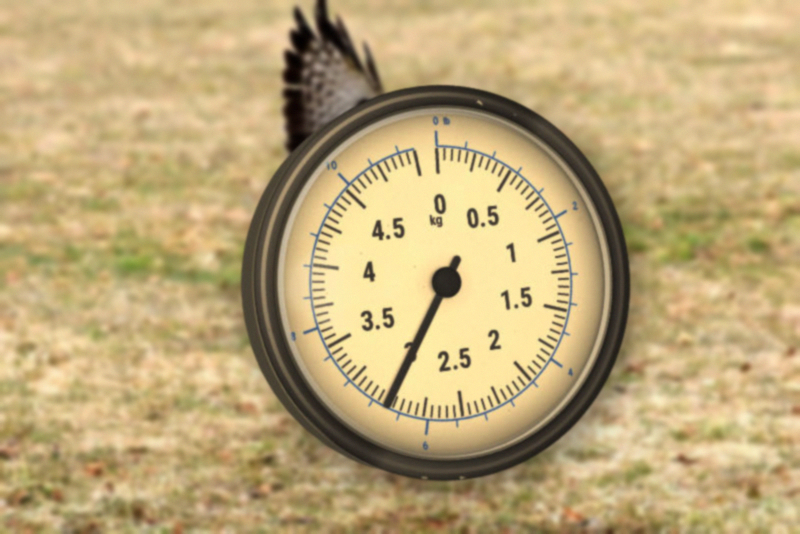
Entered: value=3 unit=kg
